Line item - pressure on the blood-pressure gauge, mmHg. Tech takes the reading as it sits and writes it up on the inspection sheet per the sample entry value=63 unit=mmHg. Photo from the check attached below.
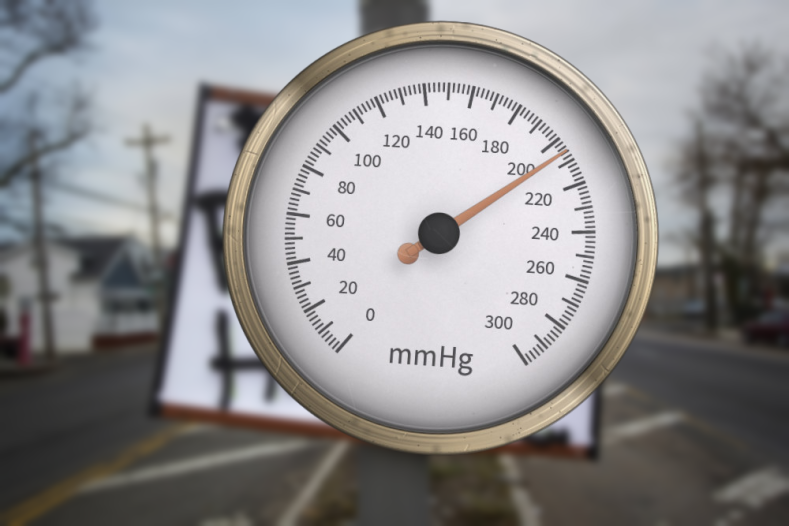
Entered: value=206 unit=mmHg
